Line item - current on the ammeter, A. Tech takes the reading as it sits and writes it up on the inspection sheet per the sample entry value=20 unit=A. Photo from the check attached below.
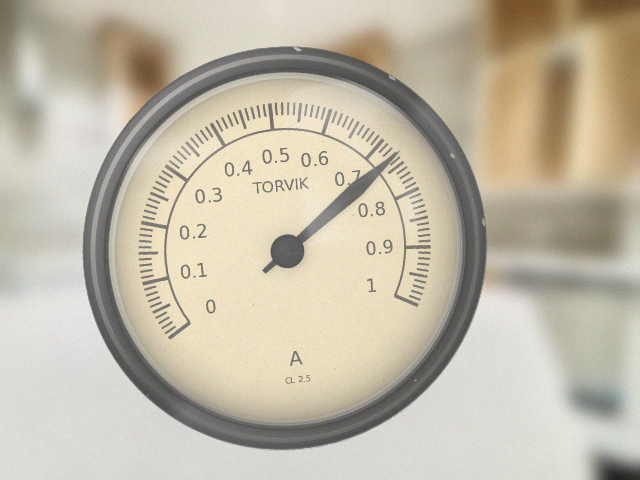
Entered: value=0.73 unit=A
